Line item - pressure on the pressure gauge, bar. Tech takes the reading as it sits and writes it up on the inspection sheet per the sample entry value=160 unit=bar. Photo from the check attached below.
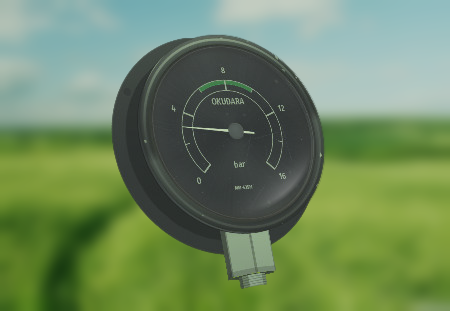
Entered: value=3 unit=bar
